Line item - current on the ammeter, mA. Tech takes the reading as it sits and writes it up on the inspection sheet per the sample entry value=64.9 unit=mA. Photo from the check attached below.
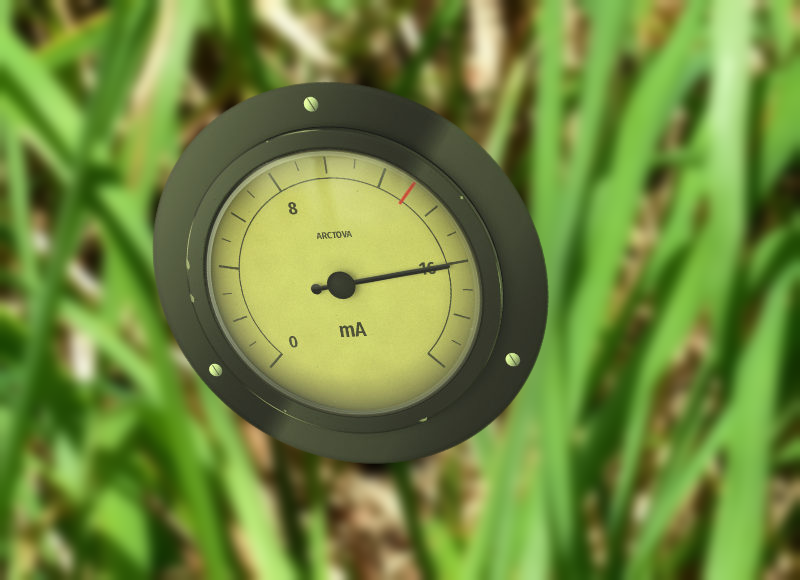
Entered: value=16 unit=mA
